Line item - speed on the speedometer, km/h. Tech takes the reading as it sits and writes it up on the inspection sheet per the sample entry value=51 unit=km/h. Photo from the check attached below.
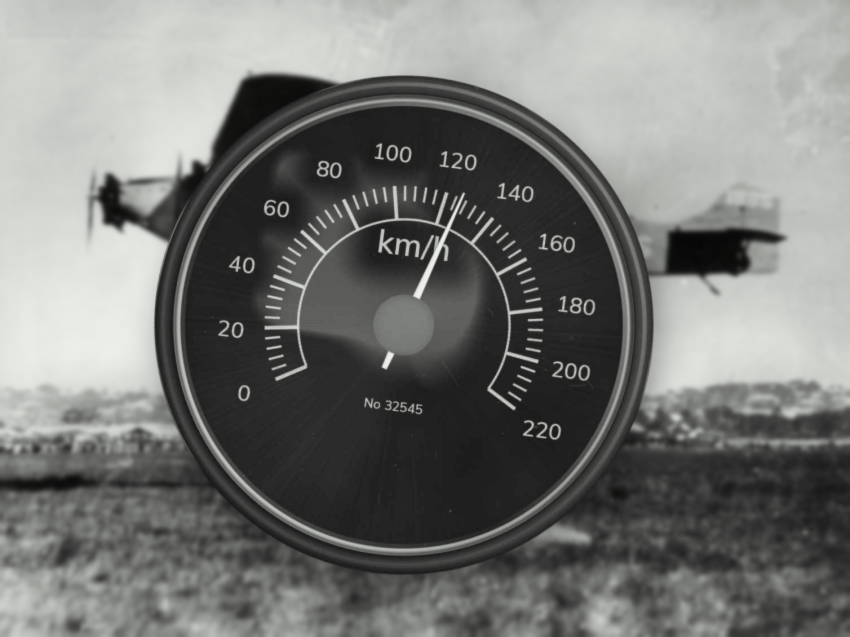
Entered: value=126 unit=km/h
